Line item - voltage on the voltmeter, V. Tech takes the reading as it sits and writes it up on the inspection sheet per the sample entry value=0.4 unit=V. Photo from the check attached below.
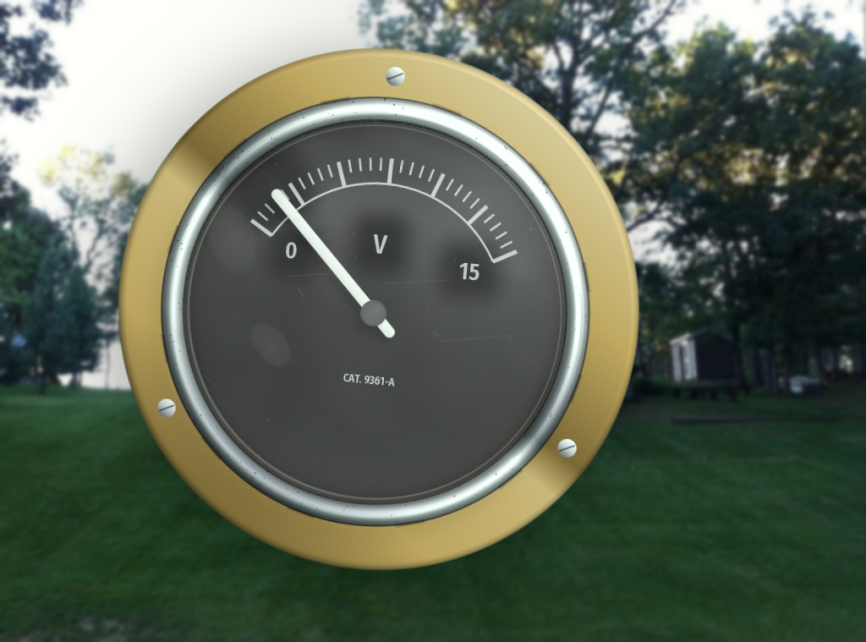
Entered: value=1.75 unit=V
